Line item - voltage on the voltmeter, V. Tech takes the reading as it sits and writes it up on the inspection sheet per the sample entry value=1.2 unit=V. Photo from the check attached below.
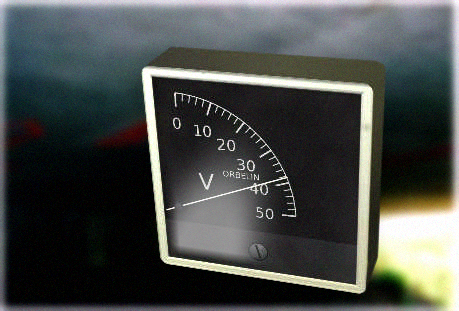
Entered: value=38 unit=V
